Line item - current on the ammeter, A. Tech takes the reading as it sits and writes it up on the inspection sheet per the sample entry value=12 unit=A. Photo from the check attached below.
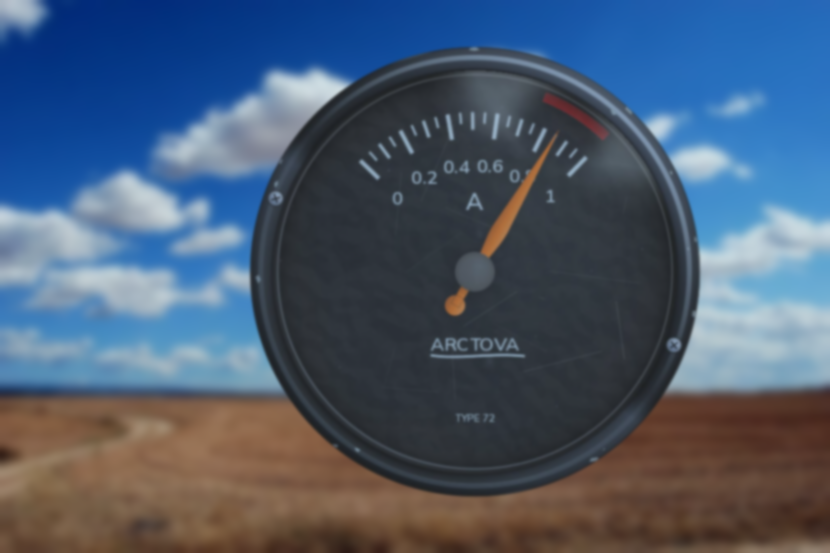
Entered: value=0.85 unit=A
